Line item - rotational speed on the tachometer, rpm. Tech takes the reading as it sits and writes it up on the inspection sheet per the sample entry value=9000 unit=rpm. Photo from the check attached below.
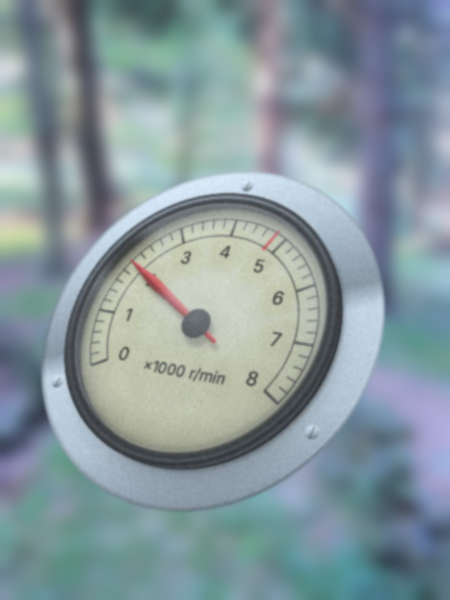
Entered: value=2000 unit=rpm
